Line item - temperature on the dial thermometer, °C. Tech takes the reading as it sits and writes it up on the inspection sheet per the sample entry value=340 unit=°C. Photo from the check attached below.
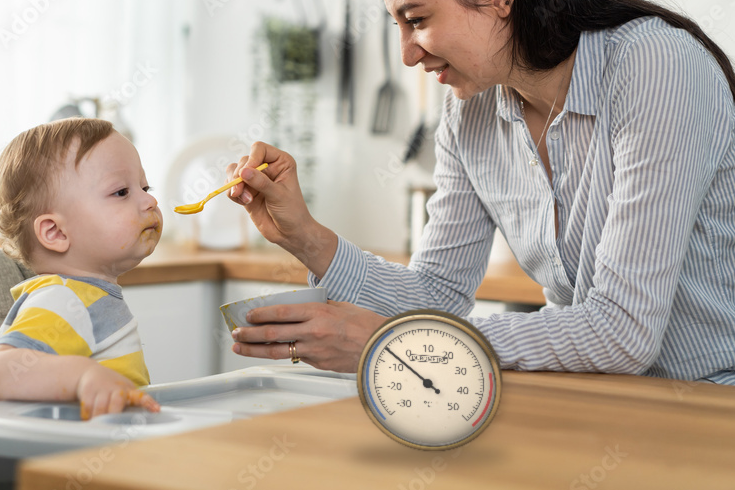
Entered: value=-5 unit=°C
